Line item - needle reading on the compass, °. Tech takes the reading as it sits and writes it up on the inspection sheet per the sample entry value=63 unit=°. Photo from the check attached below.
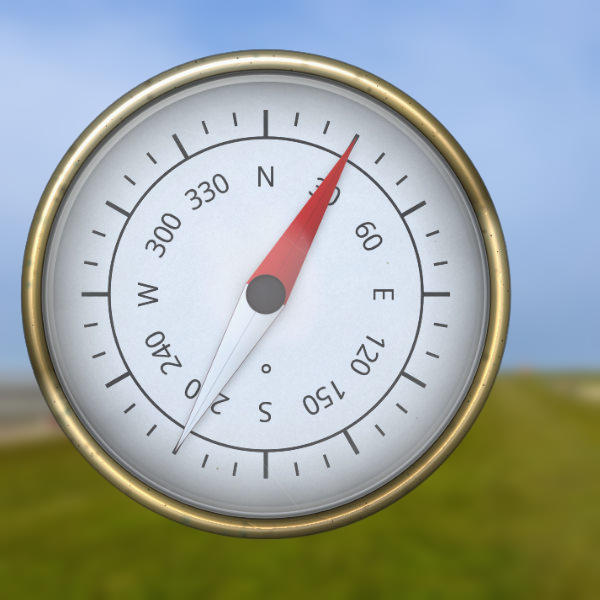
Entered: value=30 unit=°
